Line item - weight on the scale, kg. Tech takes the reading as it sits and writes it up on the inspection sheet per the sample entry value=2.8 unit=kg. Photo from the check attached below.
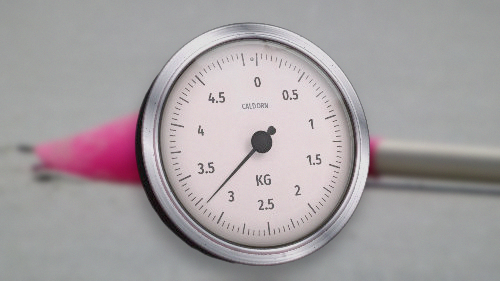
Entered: value=3.2 unit=kg
